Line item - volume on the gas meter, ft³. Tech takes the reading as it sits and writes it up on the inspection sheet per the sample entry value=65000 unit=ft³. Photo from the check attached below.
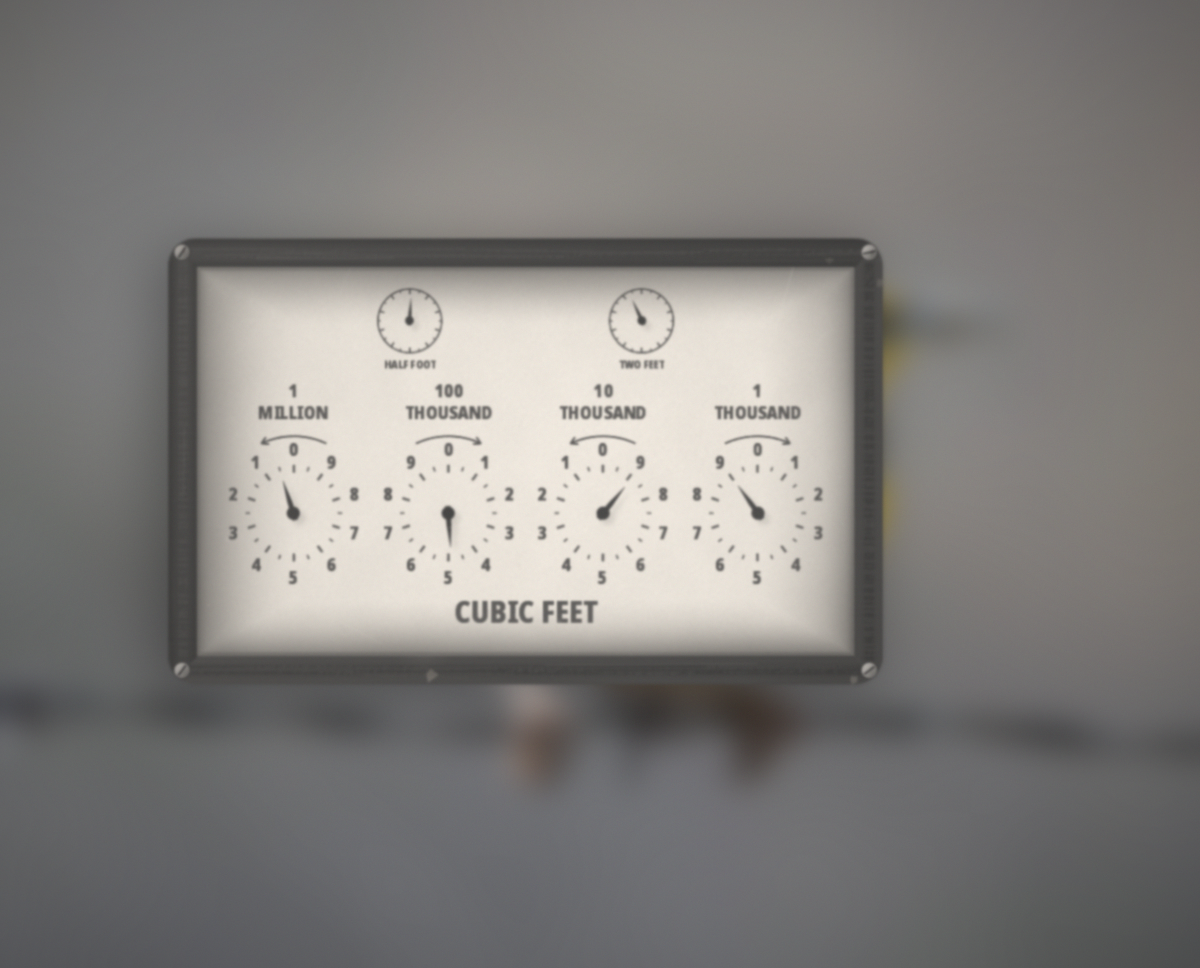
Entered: value=48900 unit=ft³
